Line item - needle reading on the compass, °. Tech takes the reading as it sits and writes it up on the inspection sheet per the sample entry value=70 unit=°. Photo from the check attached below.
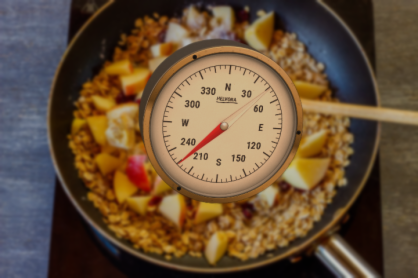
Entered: value=225 unit=°
